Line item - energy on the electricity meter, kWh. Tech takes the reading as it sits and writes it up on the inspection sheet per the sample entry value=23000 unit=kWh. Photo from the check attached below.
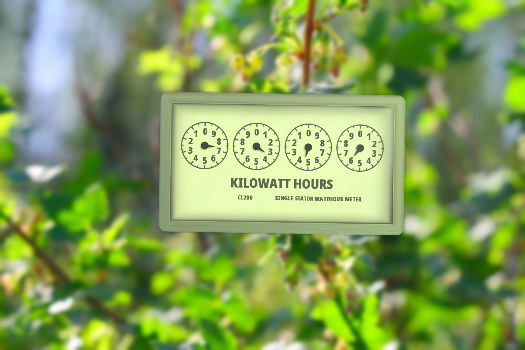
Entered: value=7346 unit=kWh
